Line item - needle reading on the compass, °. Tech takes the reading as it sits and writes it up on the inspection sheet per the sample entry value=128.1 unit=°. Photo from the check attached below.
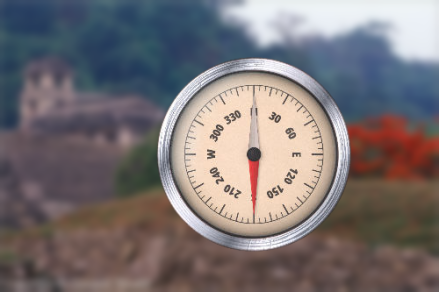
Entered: value=180 unit=°
